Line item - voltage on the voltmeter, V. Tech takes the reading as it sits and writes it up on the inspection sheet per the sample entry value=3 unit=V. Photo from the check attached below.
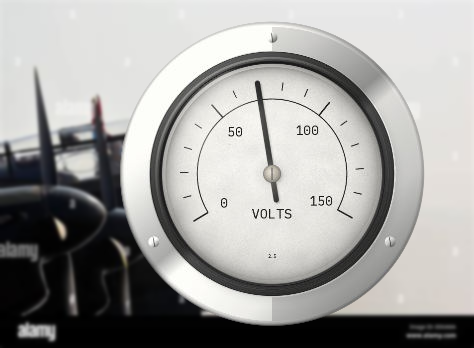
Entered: value=70 unit=V
